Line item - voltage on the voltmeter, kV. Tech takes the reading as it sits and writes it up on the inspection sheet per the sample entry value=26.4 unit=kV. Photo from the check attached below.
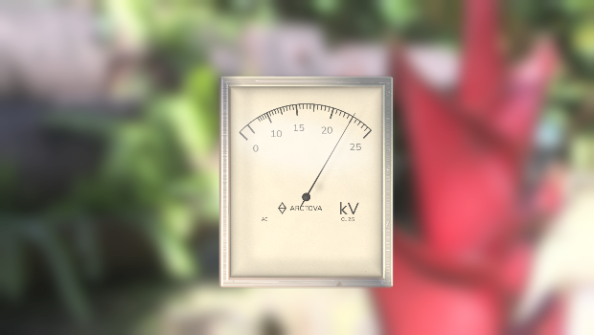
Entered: value=22.5 unit=kV
